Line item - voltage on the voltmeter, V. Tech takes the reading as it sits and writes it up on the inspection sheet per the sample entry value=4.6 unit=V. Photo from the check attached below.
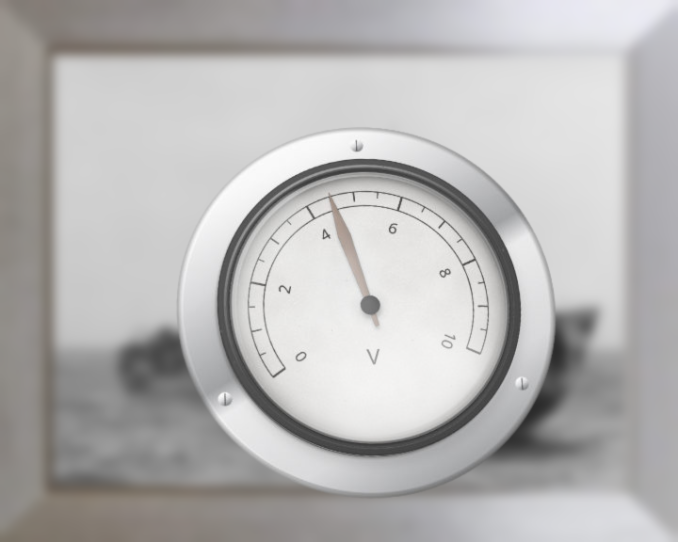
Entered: value=4.5 unit=V
